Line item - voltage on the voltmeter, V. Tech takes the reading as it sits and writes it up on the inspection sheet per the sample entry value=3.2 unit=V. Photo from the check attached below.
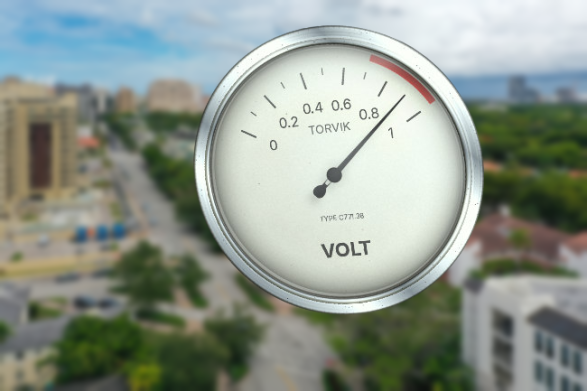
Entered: value=0.9 unit=V
